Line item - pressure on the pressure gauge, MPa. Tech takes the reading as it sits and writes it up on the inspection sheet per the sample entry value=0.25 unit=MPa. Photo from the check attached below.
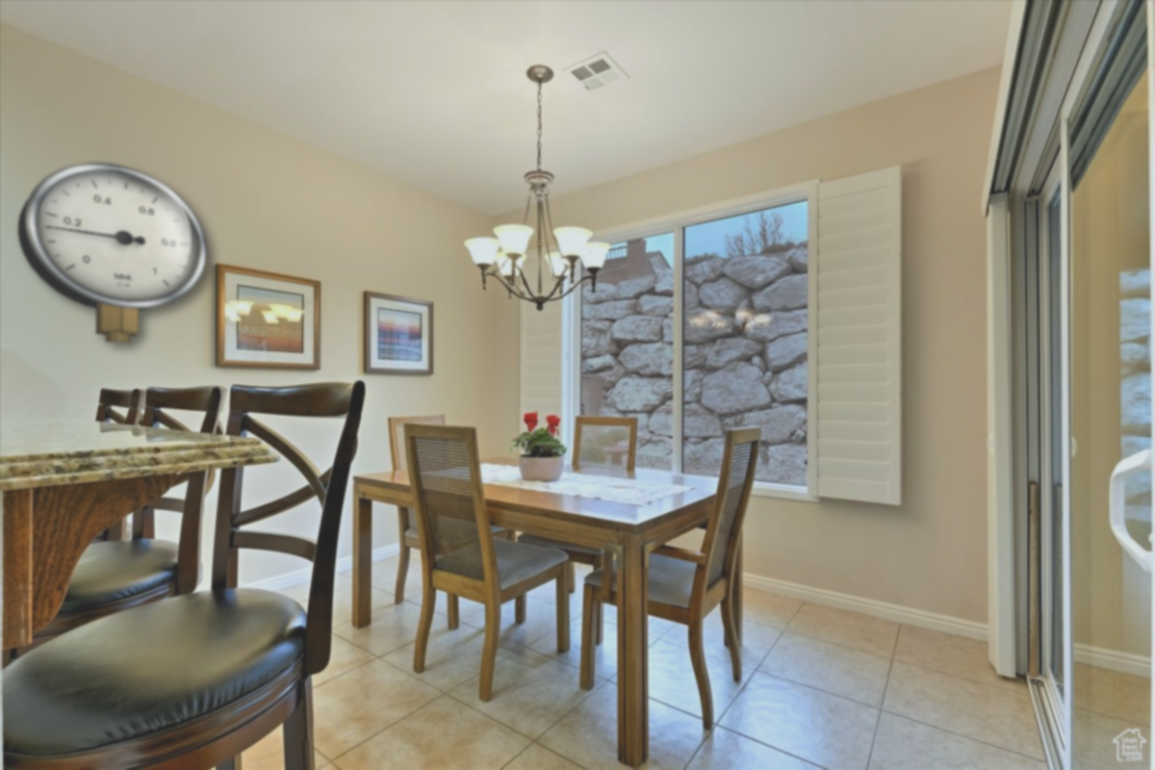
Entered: value=0.15 unit=MPa
